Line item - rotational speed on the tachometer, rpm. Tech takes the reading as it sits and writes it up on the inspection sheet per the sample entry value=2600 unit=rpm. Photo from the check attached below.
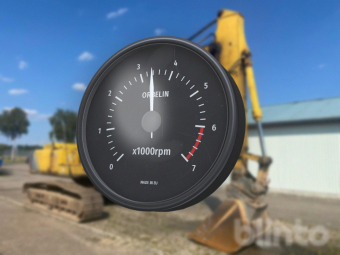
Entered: value=3400 unit=rpm
